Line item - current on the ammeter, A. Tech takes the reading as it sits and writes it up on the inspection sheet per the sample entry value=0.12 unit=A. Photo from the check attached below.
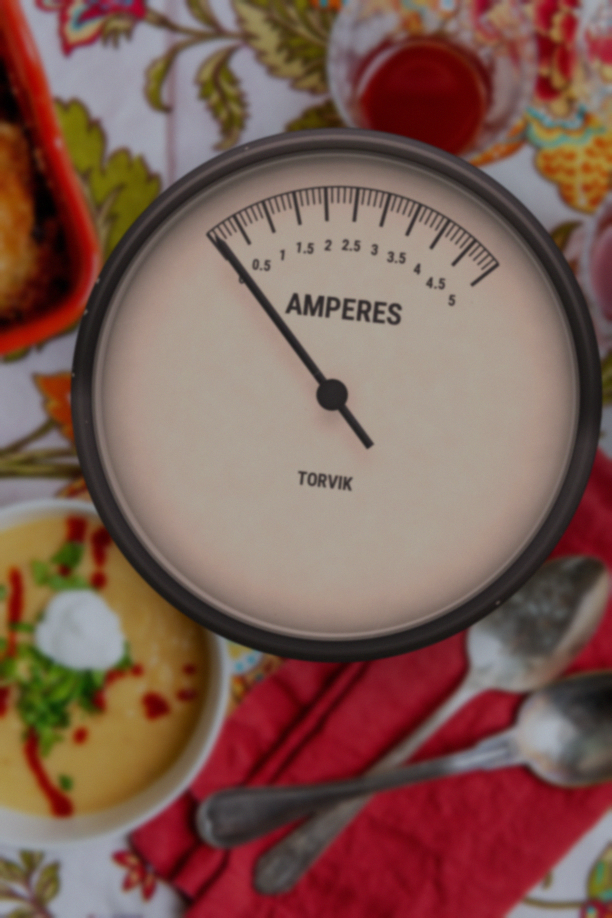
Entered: value=0.1 unit=A
